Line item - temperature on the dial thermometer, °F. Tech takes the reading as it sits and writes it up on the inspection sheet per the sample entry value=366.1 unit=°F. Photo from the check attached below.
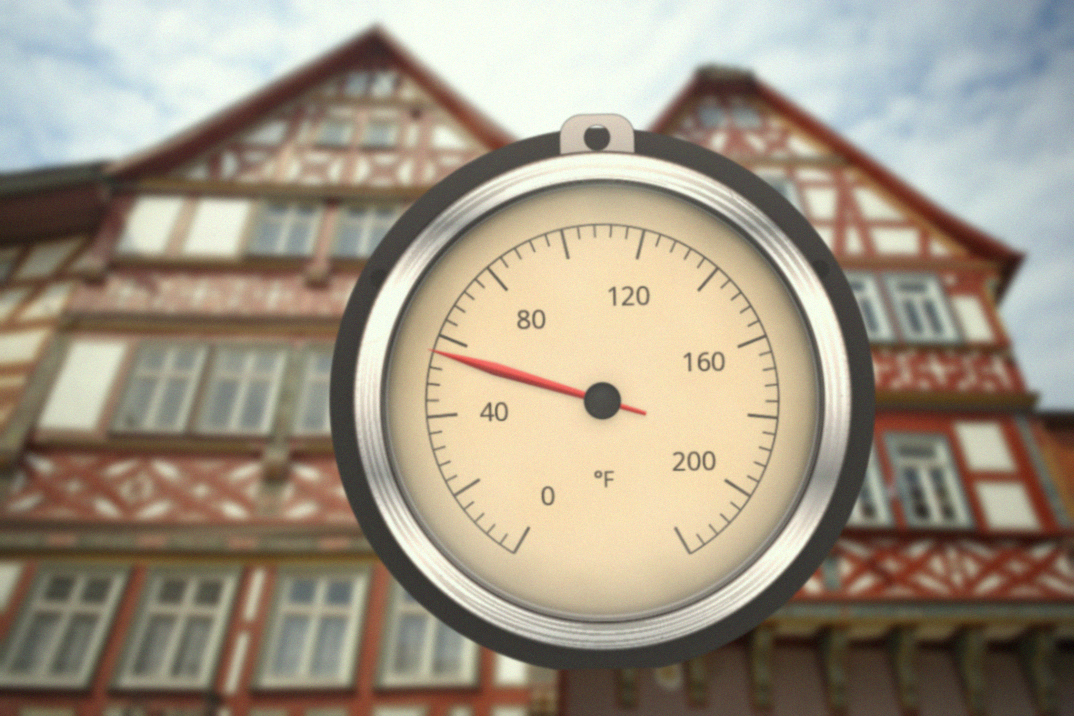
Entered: value=56 unit=°F
